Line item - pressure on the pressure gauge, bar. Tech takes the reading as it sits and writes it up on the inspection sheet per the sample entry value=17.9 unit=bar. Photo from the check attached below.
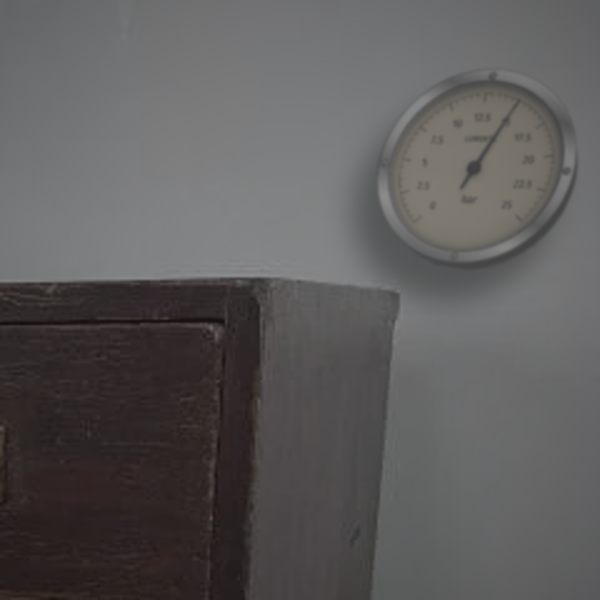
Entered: value=15 unit=bar
